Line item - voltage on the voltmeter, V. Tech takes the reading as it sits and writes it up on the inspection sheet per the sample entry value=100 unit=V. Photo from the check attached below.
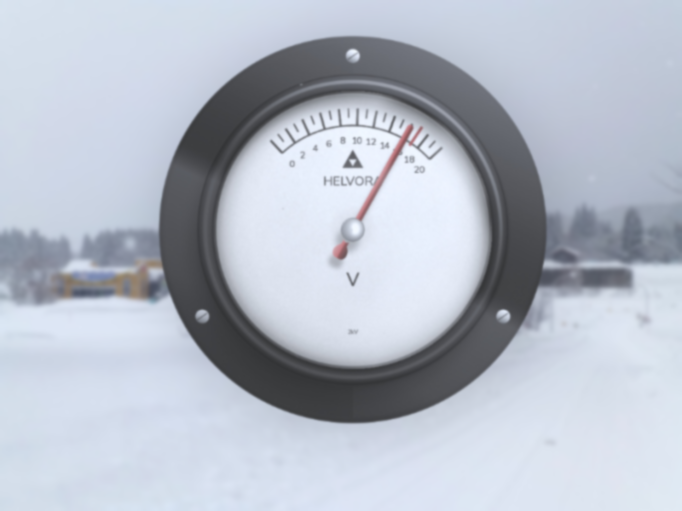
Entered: value=16 unit=V
